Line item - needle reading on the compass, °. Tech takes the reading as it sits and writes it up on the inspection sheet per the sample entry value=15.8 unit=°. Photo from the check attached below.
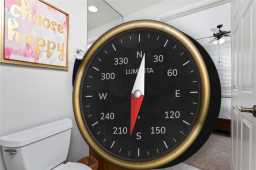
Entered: value=190 unit=°
